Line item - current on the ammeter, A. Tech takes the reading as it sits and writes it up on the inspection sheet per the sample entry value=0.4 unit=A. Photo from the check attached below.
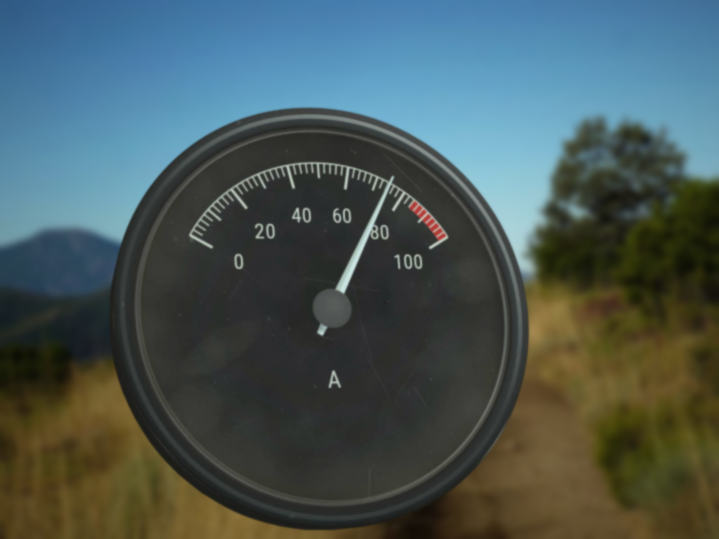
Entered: value=74 unit=A
